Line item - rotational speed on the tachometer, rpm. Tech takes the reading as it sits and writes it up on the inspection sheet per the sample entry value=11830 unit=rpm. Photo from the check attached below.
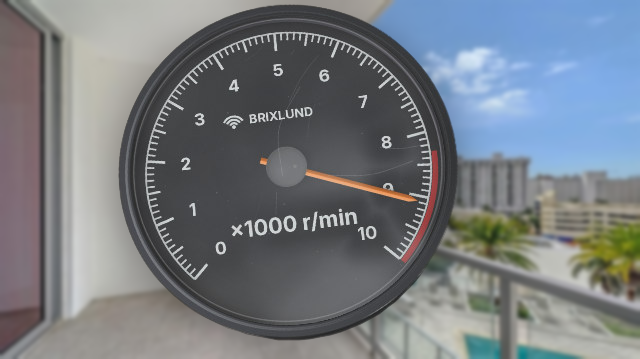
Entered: value=9100 unit=rpm
